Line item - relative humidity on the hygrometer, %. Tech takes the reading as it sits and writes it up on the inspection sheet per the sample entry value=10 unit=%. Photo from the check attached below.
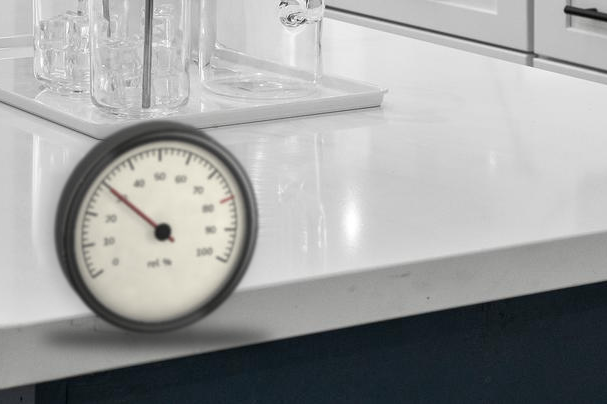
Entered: value=30 unit=%
